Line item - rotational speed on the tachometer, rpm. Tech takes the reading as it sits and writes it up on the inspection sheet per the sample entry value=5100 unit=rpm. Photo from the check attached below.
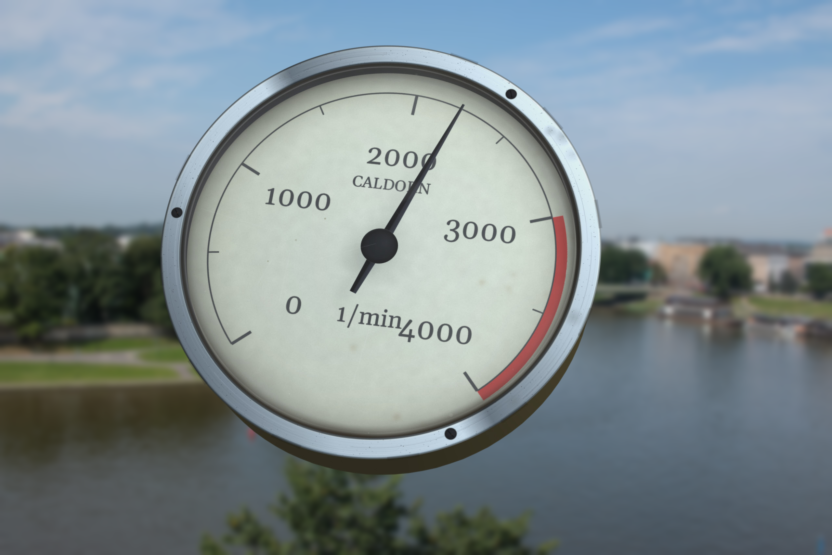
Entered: value=2250 unit=rpm
